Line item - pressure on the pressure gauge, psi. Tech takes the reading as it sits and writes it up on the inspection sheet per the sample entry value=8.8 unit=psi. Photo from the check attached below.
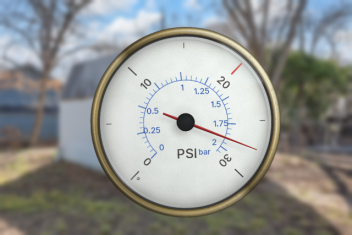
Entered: value=27.5 unit=psi
